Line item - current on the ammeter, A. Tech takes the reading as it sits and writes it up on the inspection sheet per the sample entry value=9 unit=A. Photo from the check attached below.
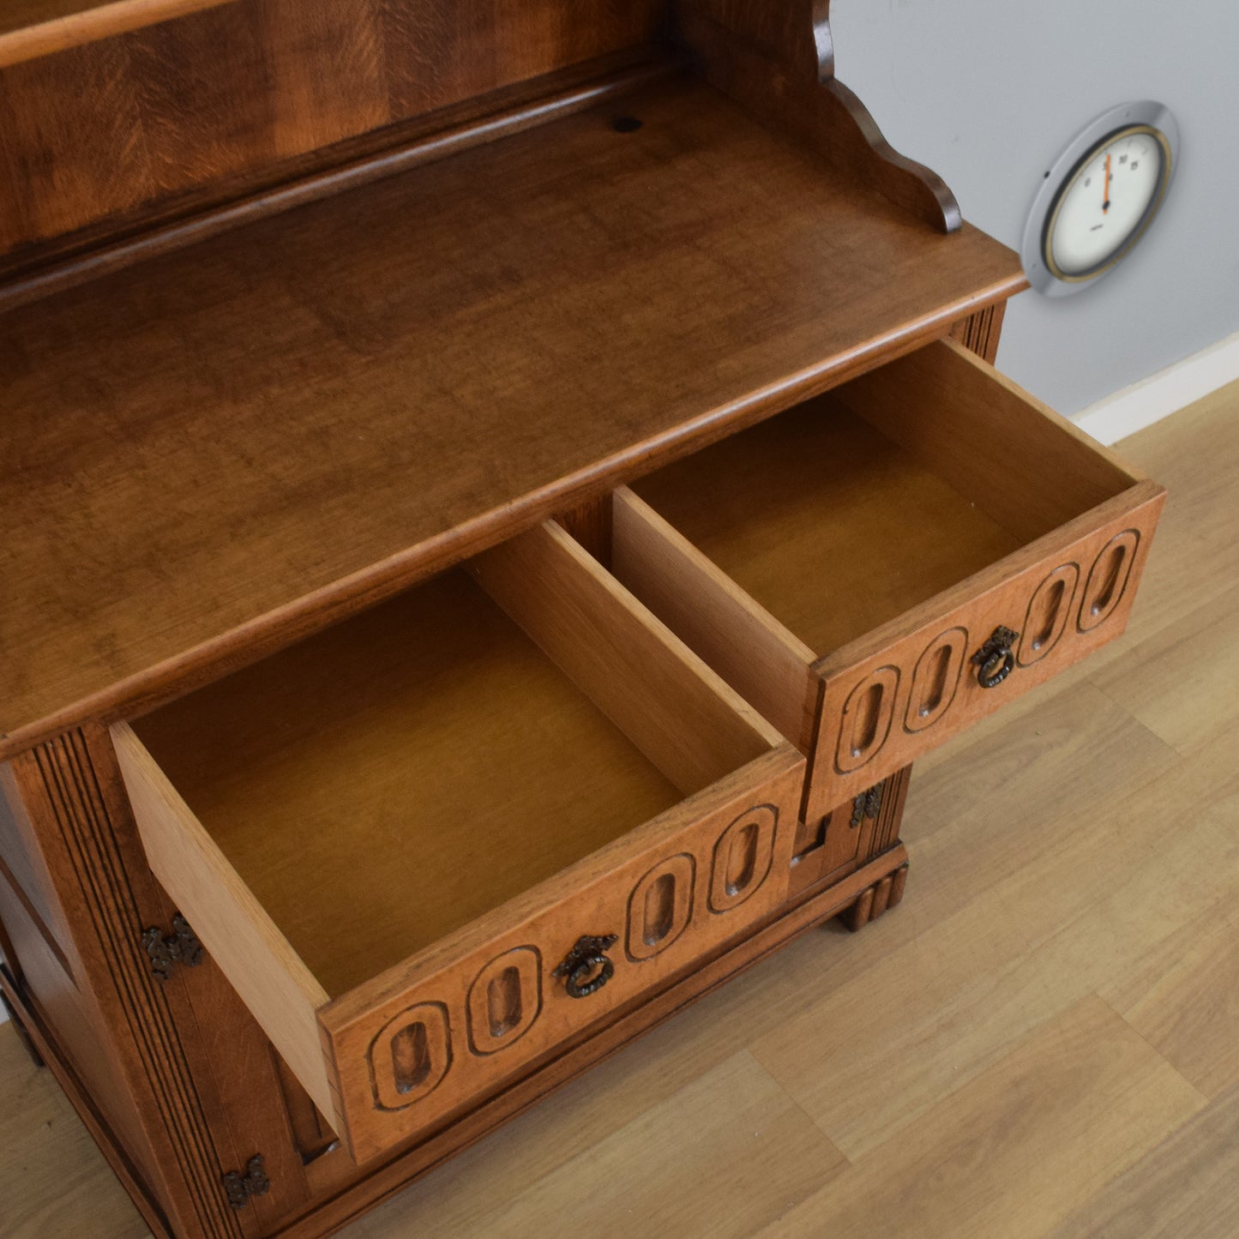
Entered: value=5 unit=A
